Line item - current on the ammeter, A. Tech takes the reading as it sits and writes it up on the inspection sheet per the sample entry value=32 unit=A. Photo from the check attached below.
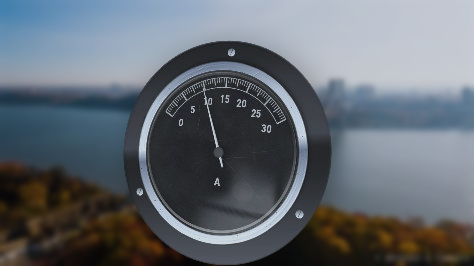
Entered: value=10 unit=A
